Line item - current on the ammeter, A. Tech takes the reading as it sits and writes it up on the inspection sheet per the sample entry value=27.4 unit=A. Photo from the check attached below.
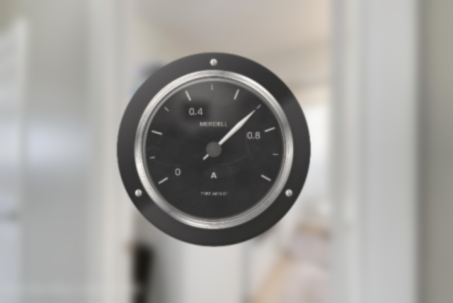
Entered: value=0.7 unit=A
